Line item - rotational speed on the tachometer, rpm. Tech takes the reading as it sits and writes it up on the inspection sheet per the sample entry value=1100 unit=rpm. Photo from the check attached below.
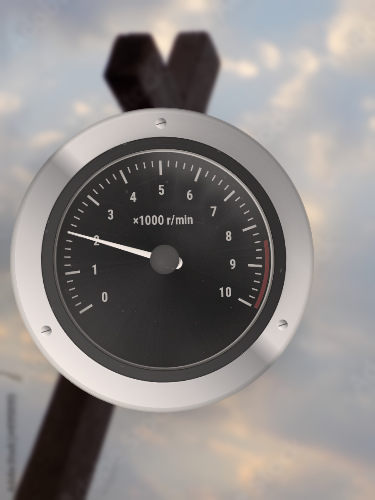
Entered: value=2000 unit=rpm
